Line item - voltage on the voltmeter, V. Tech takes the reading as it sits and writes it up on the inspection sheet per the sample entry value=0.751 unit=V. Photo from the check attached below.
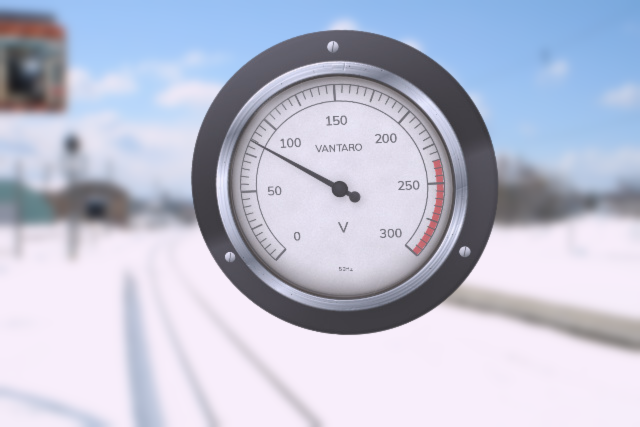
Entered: value=85 unit=V
